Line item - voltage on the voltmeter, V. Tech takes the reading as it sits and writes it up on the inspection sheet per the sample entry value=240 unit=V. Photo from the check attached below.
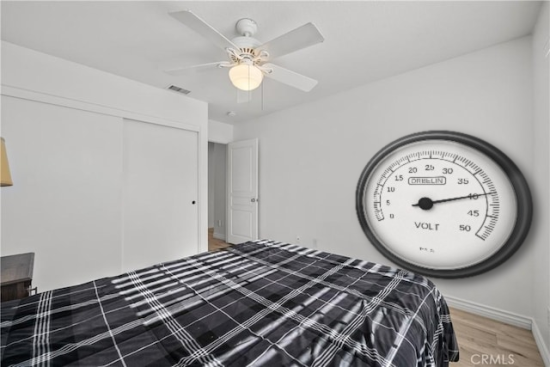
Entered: value=40 unit=V
